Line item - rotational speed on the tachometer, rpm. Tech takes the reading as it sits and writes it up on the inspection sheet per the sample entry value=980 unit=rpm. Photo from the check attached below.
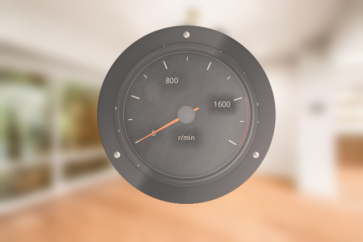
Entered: value=0 unit=rpm
